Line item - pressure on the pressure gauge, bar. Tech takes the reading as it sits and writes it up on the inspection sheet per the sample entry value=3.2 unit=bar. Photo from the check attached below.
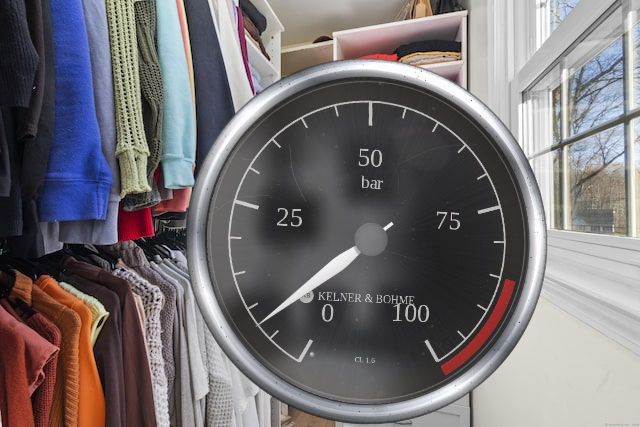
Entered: value=7.5 unit=bar
